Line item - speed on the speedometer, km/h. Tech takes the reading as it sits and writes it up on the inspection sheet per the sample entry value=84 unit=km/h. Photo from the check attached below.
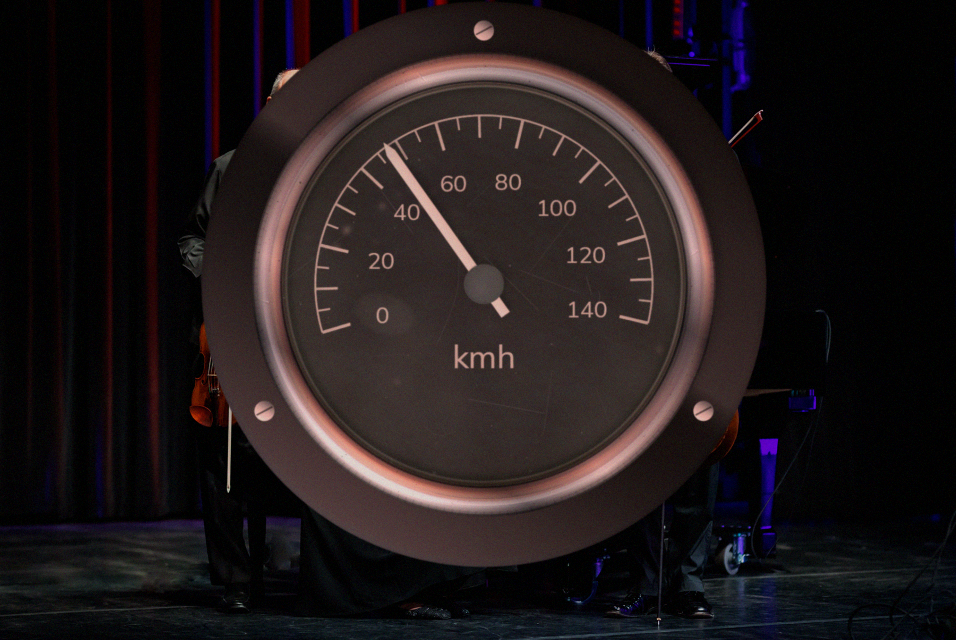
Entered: value=47.5 unit=km/h
